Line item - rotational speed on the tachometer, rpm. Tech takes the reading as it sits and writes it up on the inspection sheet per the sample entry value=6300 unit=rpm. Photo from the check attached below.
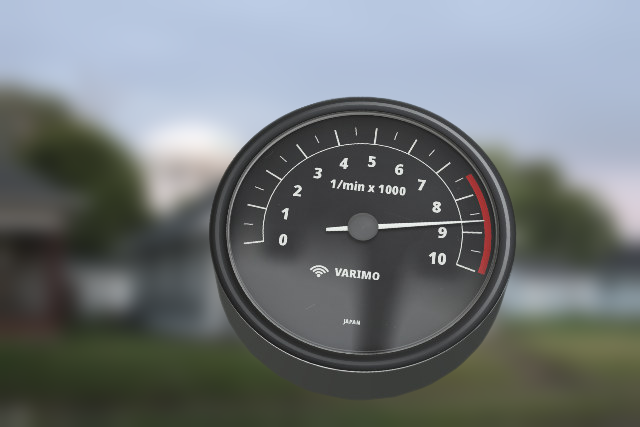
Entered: value=8750 unit=rpm
